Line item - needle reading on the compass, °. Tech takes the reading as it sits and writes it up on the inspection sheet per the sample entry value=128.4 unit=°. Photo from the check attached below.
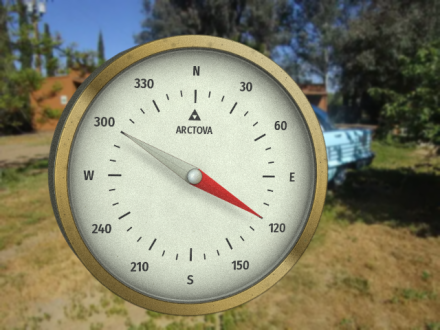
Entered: value=120 unit=°
